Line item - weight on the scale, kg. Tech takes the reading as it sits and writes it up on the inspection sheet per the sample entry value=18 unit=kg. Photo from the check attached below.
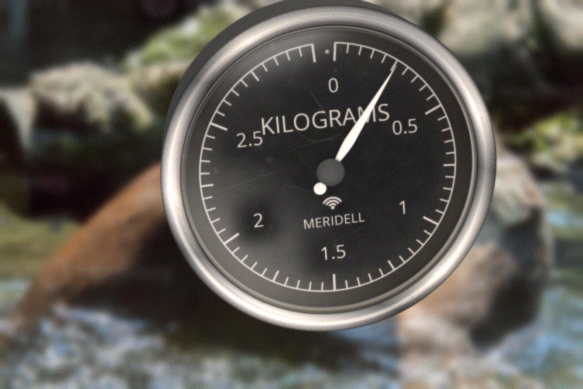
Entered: value=0.25 unit=kg
